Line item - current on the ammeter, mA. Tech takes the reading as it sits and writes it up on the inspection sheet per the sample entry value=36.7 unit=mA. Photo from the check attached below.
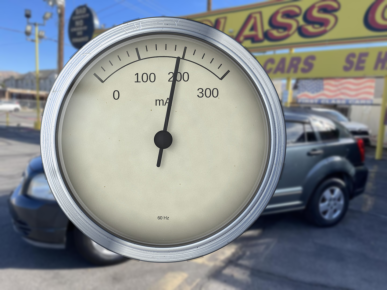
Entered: value=190 unit=mA
